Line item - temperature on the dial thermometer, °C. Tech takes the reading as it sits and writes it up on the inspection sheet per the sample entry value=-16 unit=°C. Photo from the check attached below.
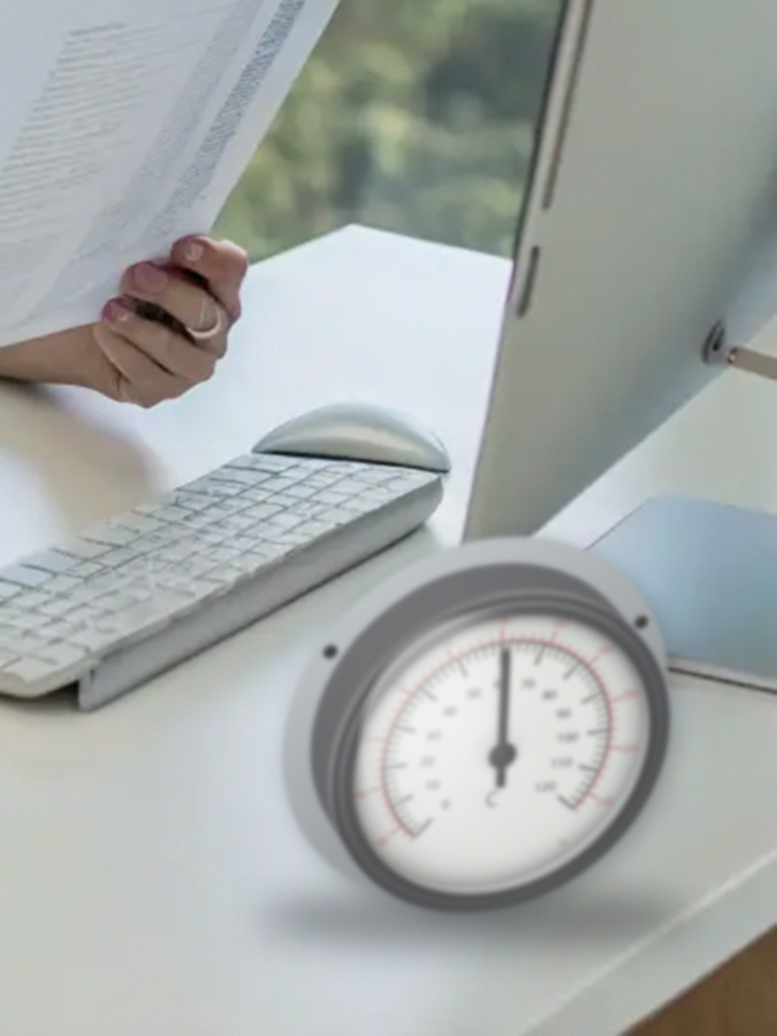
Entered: value=60 unit=°C
